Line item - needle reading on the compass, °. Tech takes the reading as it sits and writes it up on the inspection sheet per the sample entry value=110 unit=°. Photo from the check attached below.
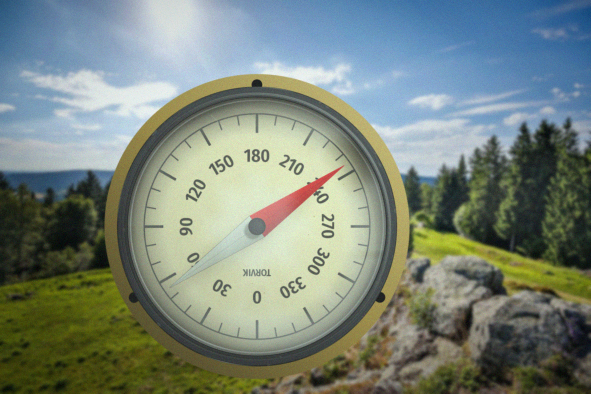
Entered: value=235 unit=°
